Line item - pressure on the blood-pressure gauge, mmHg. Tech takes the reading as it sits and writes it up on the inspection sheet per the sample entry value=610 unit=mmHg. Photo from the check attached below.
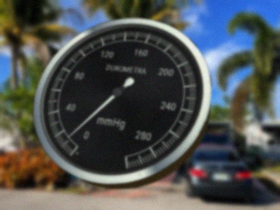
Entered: value=10 unit=mmHg
